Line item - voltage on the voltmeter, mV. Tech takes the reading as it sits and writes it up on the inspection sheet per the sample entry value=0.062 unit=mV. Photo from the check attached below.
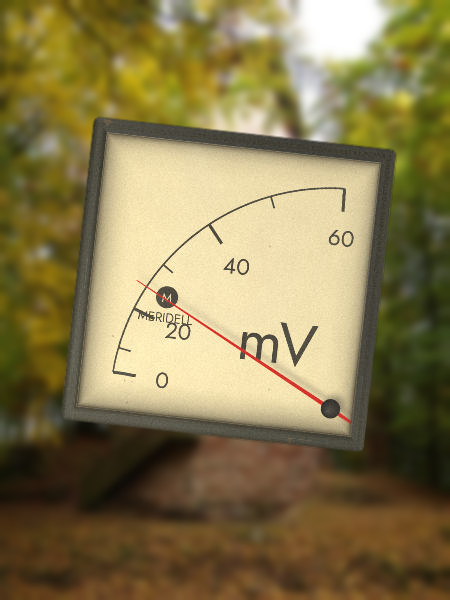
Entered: value=25 unit=mV
